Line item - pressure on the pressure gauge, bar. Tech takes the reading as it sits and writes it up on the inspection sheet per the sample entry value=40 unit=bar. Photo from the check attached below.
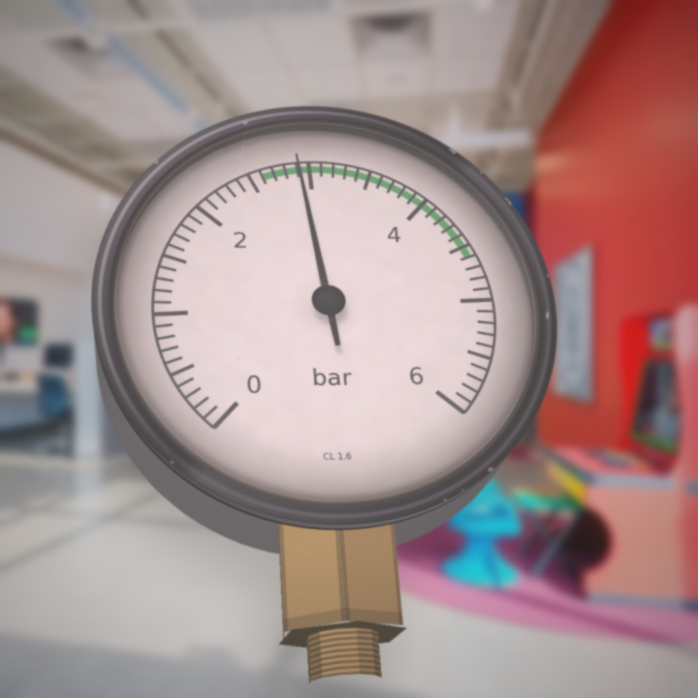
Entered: value=2.9 unit=bar
